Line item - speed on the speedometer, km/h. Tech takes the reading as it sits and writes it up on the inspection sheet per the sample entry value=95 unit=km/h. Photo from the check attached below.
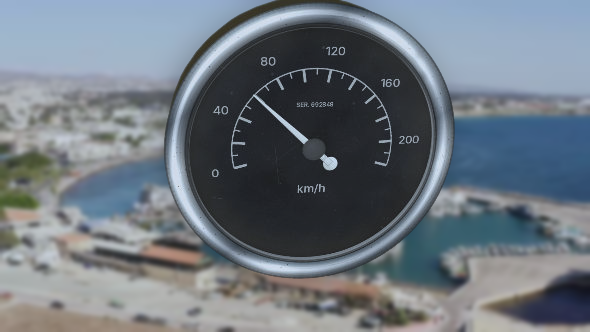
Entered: value=60 unit=km/h
